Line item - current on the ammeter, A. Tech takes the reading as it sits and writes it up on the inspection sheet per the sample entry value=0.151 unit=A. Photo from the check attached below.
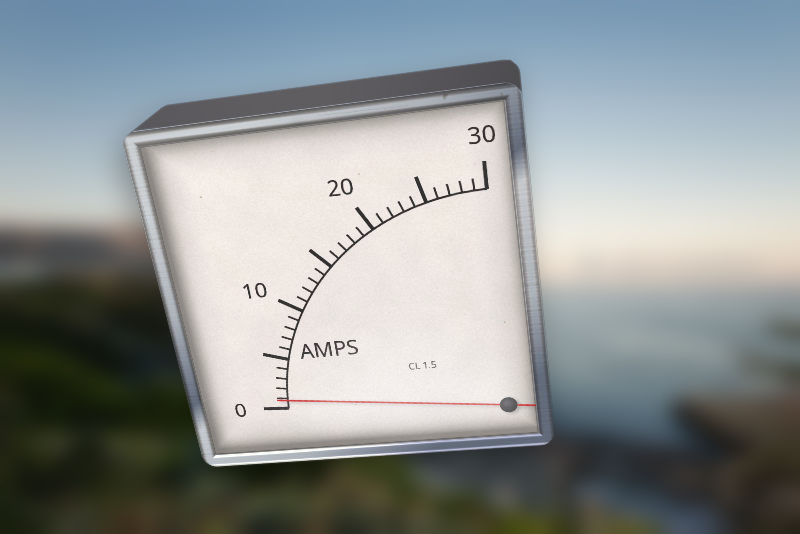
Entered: value=1 unit=A
